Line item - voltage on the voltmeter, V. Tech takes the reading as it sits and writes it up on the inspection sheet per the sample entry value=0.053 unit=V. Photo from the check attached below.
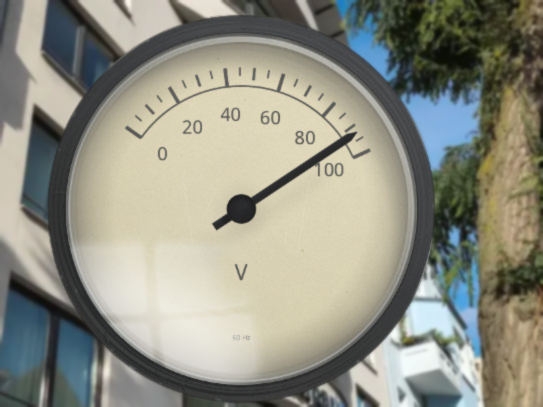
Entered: value=92.5 unit=V
